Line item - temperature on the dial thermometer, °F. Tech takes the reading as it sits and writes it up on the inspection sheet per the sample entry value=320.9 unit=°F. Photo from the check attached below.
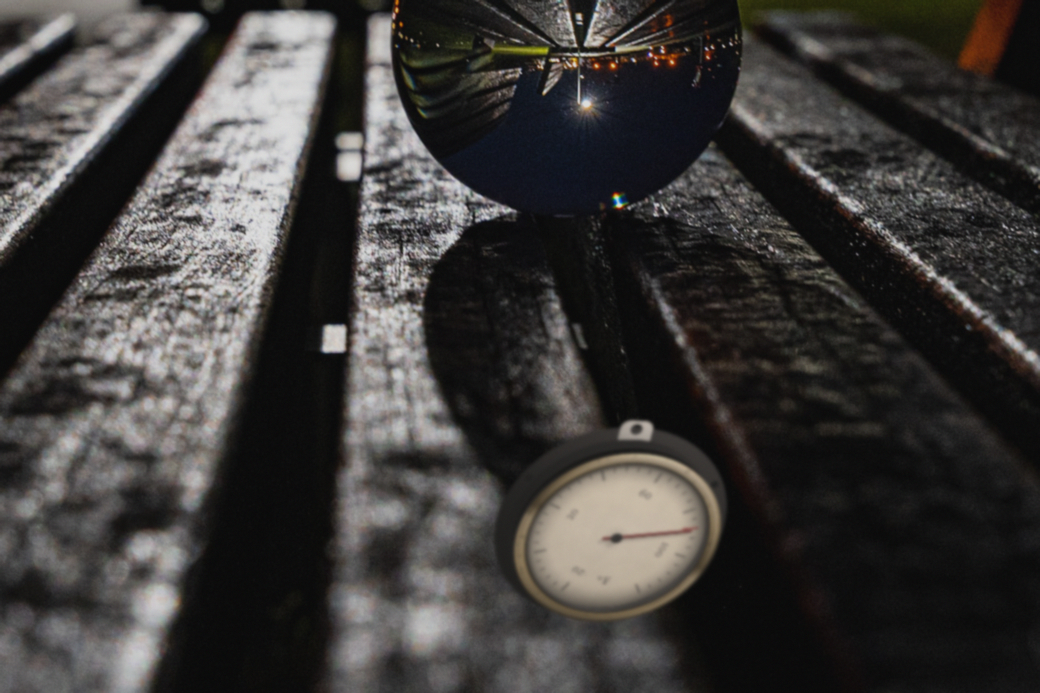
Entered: value=88 unit=°F
